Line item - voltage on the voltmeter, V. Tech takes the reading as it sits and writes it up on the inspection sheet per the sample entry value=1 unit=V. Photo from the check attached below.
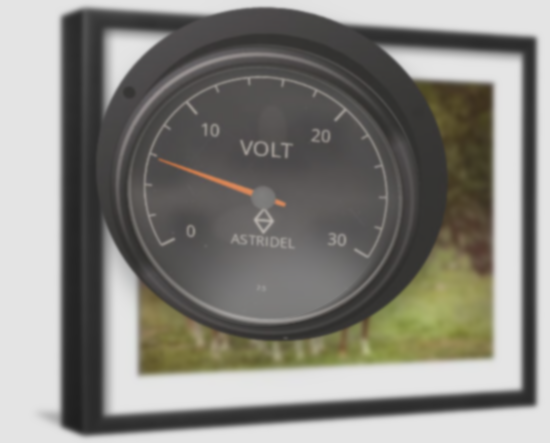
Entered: value=6 unit=V
